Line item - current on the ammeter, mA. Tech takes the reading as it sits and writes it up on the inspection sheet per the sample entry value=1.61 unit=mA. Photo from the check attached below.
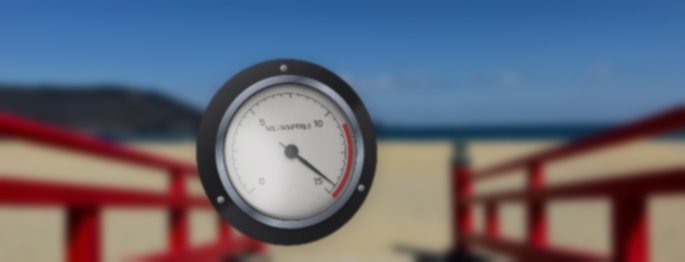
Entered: value=14.5 unit=mA
